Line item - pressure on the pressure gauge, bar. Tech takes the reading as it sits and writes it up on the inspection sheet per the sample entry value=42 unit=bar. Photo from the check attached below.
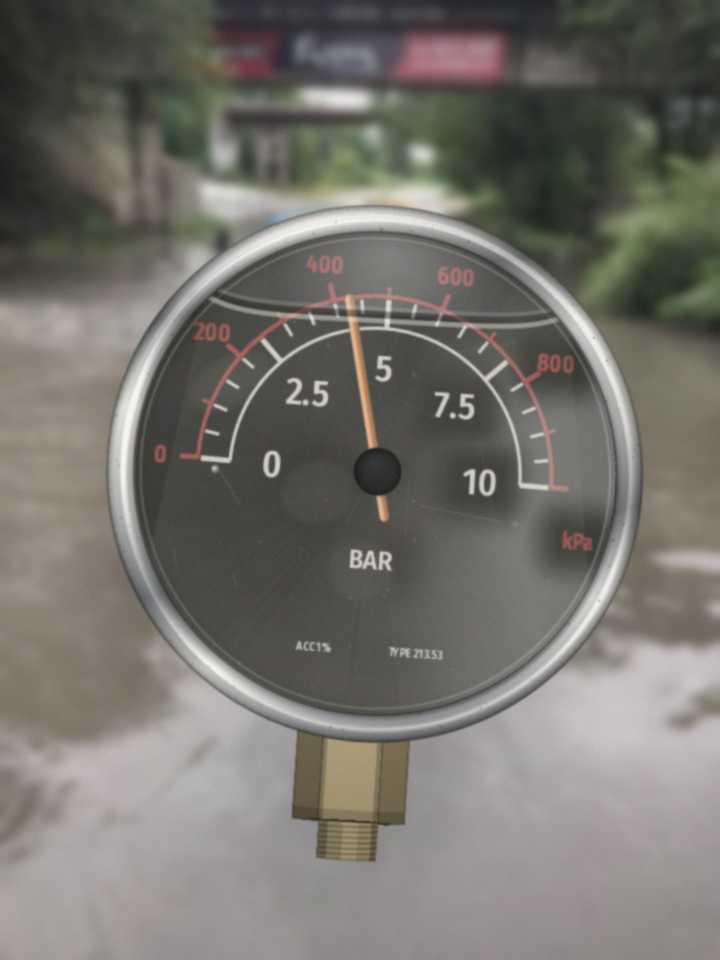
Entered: value=4.25 unit=bar
